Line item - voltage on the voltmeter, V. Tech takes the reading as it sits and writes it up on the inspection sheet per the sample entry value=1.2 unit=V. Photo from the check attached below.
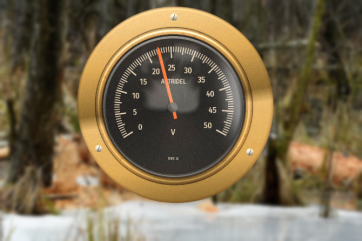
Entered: value=22.5 unit=V
